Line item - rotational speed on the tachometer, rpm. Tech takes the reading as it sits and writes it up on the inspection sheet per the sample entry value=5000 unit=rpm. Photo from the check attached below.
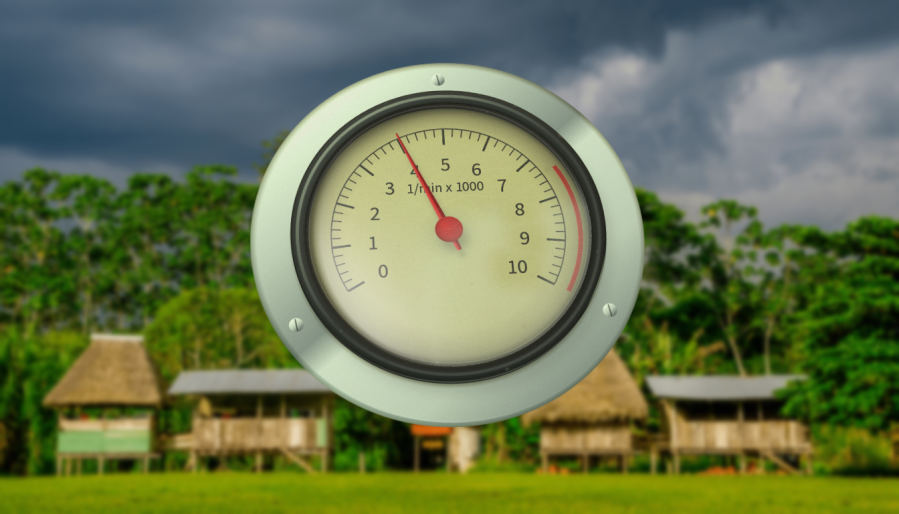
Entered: value=4000 unit=rpm
